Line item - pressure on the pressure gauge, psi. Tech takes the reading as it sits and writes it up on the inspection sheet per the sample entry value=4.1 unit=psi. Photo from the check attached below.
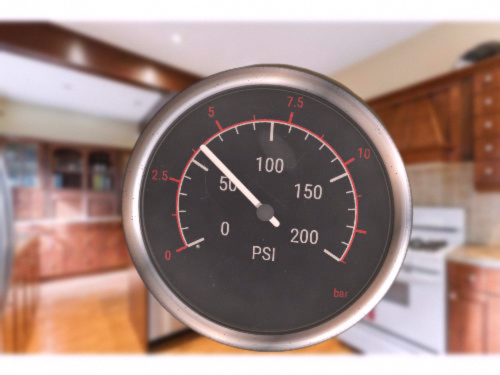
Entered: value=60 unit=psi
